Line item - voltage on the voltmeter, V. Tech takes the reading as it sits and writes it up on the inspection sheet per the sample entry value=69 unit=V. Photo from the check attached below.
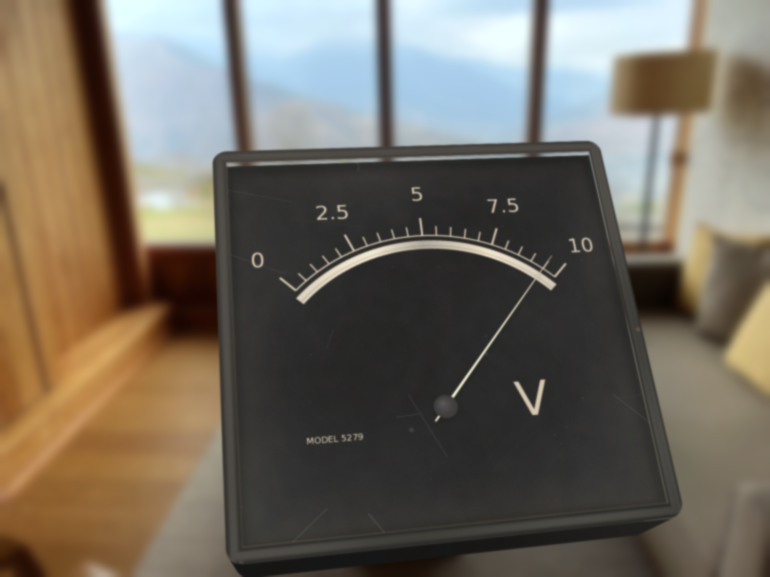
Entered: value=9.5 unit=V
